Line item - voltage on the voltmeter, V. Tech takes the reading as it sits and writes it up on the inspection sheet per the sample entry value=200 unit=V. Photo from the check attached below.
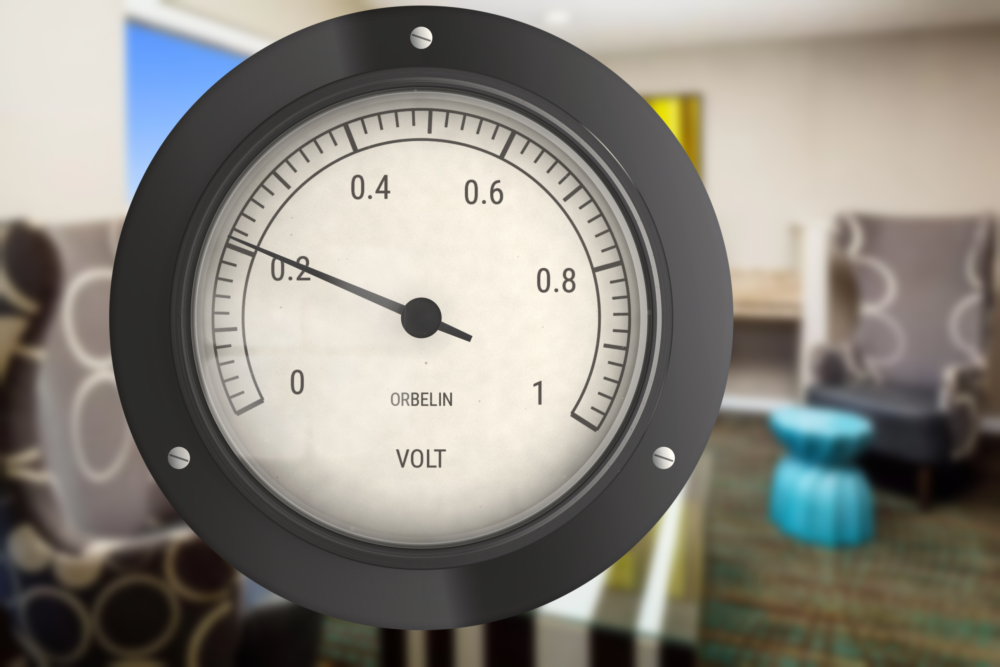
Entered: value=0.21 unit=V
